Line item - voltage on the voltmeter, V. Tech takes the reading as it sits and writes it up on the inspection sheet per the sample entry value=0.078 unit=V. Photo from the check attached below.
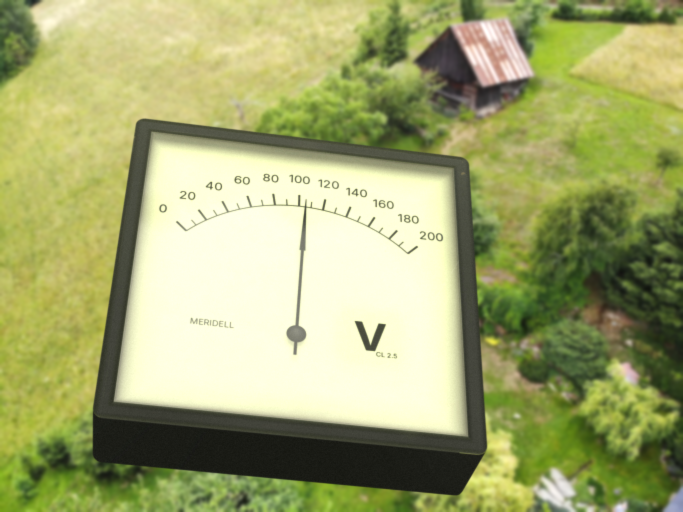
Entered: value=105 unit=V
